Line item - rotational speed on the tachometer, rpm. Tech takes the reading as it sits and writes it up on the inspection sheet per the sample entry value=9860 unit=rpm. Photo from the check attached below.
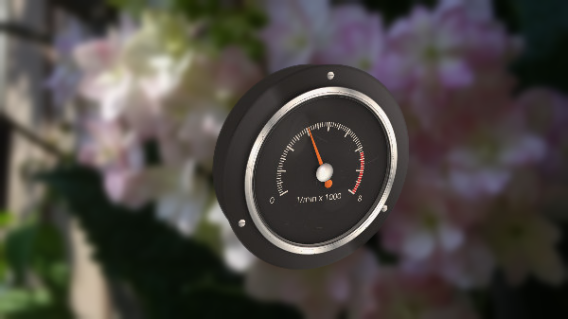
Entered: value=3000 unit=rpm
